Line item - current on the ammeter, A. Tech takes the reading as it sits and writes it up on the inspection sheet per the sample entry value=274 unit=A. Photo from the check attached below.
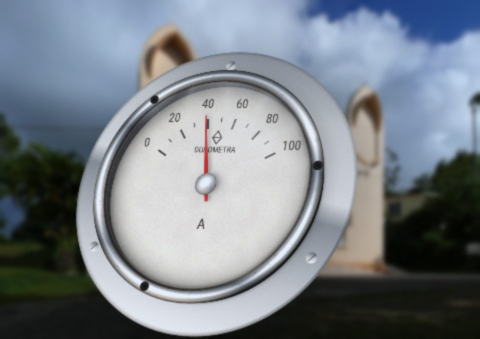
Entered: value=40 unit=A
